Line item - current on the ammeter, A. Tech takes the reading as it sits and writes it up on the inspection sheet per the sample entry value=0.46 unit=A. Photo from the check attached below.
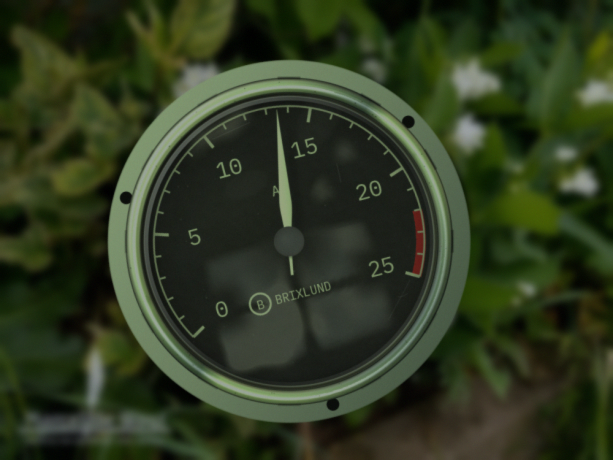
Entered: value=13.5 unit=A
